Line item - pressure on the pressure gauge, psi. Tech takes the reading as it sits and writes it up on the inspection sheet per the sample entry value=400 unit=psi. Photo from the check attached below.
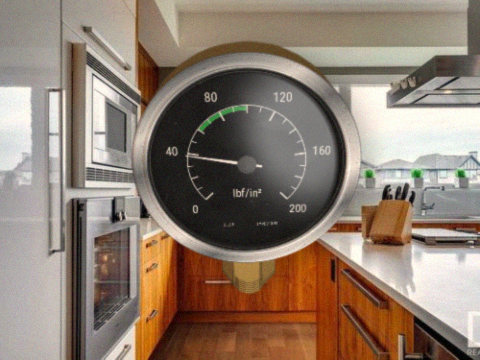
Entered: value=40 unit=psi
